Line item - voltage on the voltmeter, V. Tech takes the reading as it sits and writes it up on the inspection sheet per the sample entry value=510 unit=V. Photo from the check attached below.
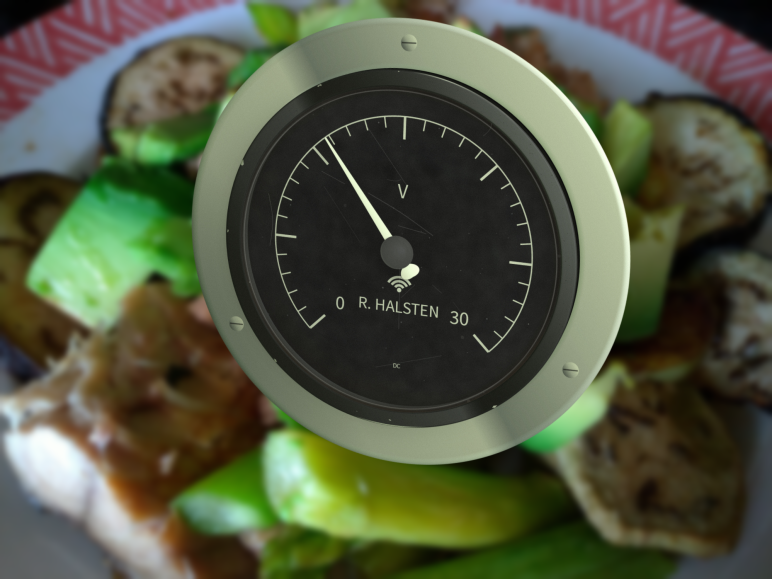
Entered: value=11 unit=V
